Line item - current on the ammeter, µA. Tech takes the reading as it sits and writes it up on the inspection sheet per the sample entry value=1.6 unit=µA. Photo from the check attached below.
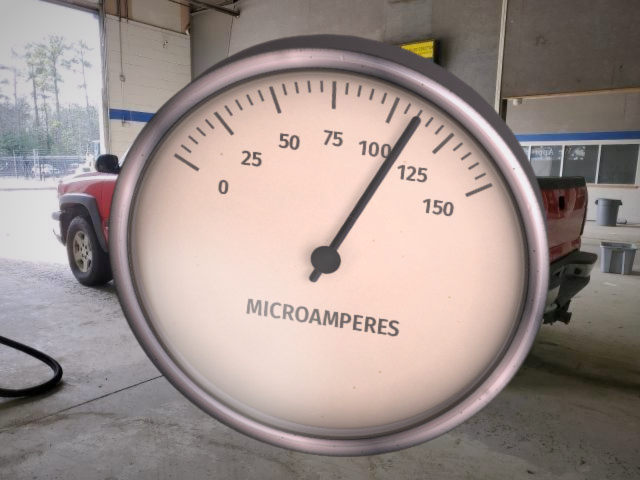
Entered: value=110 unit=µA
